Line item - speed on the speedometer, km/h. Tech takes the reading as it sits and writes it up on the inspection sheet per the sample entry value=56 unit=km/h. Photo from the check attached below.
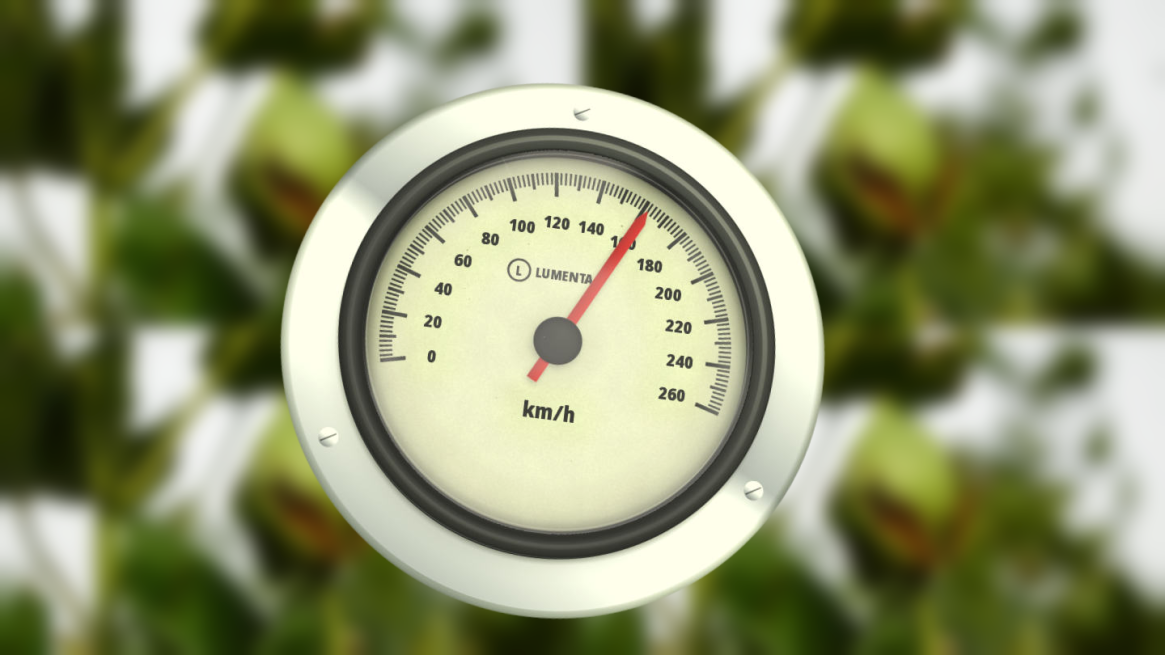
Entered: value=162 unit=km/h
